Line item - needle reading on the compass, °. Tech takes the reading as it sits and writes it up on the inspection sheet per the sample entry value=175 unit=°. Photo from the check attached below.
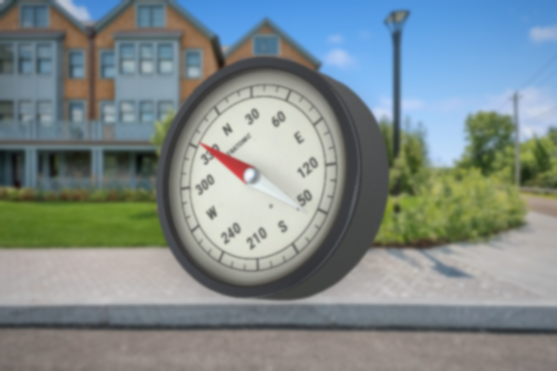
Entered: value=335 unit=°
